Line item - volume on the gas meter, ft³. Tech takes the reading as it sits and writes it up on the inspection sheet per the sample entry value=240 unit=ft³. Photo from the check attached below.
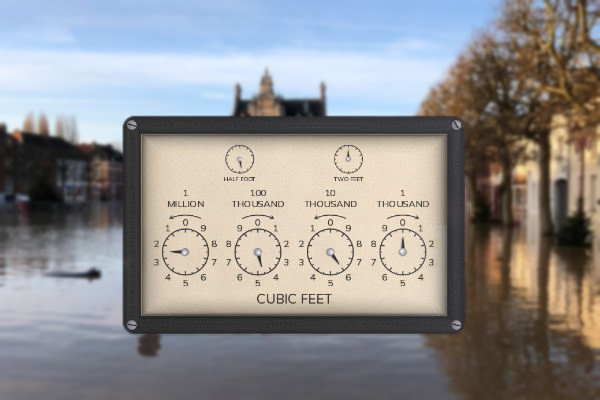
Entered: value=246000 unit=ft³
